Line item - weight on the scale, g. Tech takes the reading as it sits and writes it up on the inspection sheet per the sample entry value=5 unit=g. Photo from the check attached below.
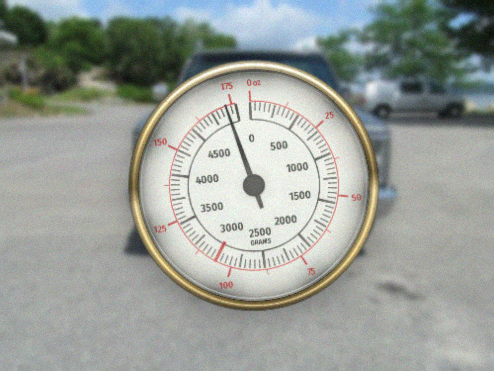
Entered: value=4900 unit=g
